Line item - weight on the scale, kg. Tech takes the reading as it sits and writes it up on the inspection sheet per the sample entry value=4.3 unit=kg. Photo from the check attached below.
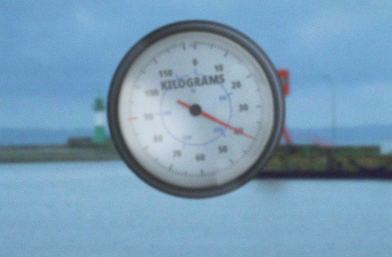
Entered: value=40 unit=kg
